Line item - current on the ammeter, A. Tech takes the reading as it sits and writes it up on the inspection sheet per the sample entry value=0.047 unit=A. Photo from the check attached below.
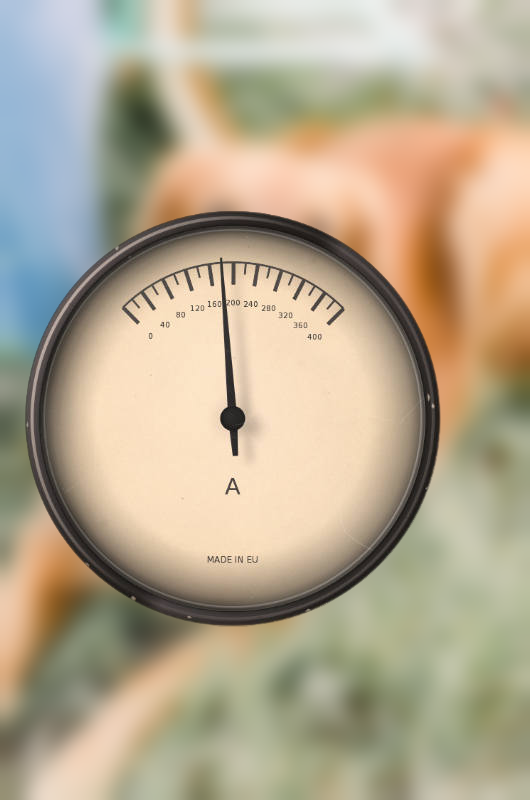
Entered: value=180 unit=A
